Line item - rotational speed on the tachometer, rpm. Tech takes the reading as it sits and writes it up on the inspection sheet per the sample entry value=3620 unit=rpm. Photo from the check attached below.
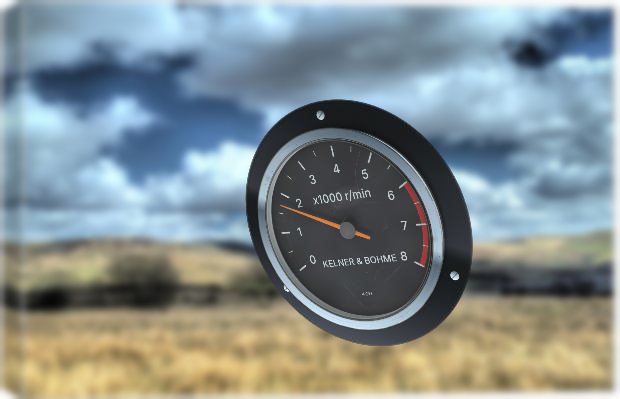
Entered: value=1750 unit=rpm
